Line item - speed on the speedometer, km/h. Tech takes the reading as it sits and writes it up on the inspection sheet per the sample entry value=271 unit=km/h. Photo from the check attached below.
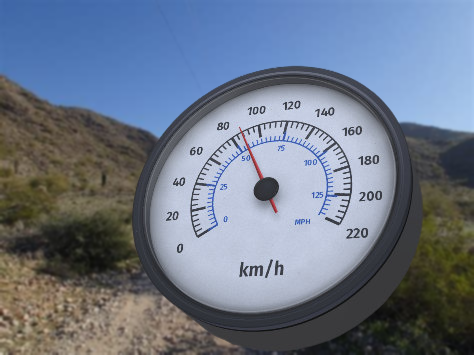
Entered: value=88 unit=km/h
